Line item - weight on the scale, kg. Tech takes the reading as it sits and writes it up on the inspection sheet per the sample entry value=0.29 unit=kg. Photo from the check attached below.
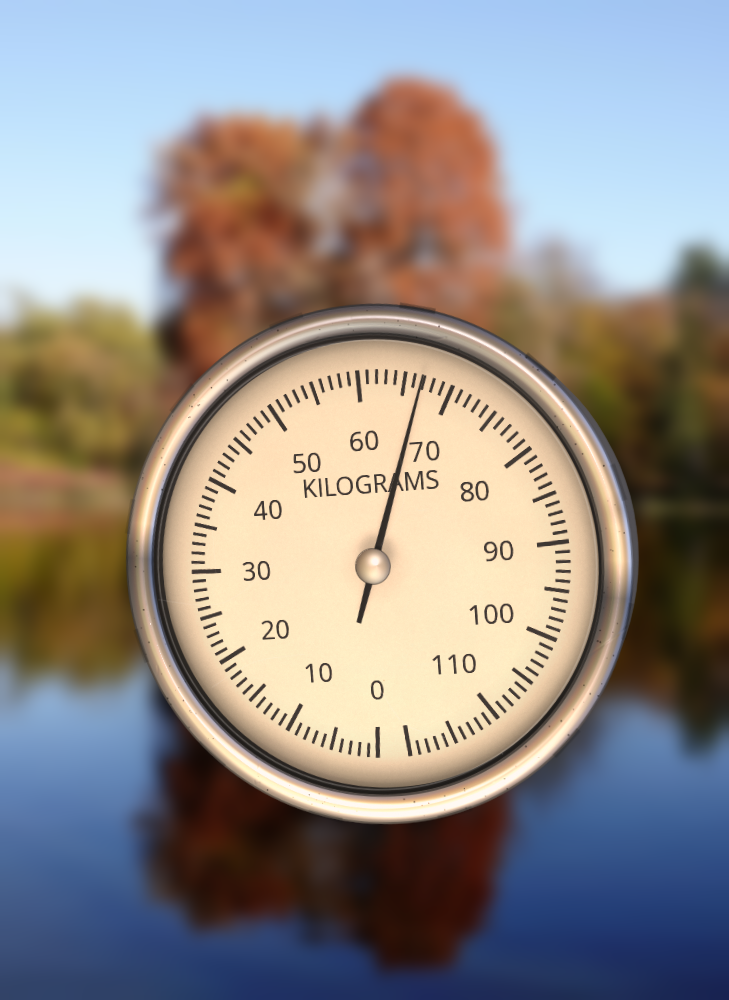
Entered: value=67 unit=kg
